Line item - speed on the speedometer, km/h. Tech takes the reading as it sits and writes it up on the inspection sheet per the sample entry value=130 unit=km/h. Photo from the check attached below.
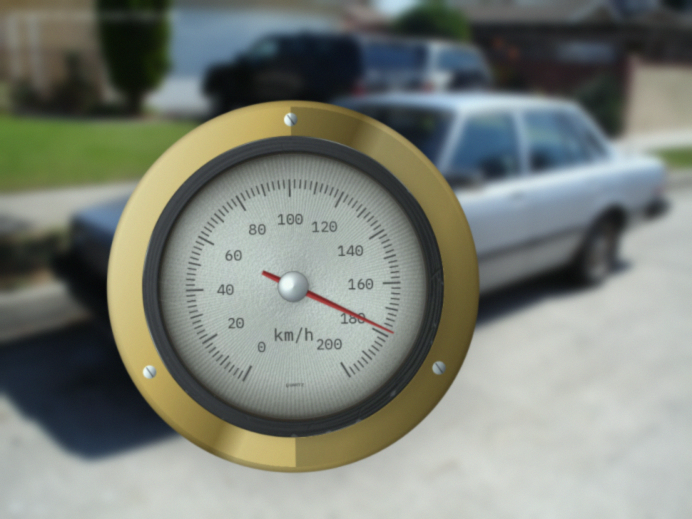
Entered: value=178 unit=km/h
